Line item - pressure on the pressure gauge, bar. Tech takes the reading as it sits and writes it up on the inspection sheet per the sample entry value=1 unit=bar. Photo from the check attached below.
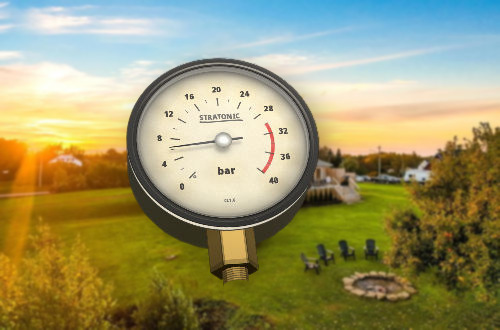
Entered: value=6 unit=bar
